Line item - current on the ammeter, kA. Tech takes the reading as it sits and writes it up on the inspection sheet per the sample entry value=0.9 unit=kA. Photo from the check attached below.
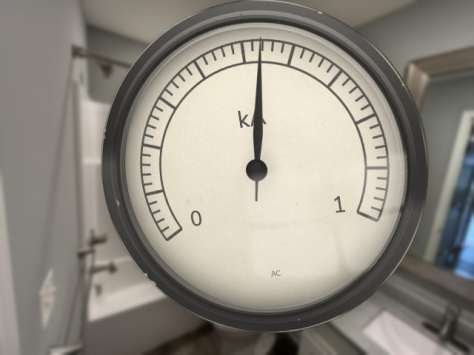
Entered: value=0.54 unit=kA
